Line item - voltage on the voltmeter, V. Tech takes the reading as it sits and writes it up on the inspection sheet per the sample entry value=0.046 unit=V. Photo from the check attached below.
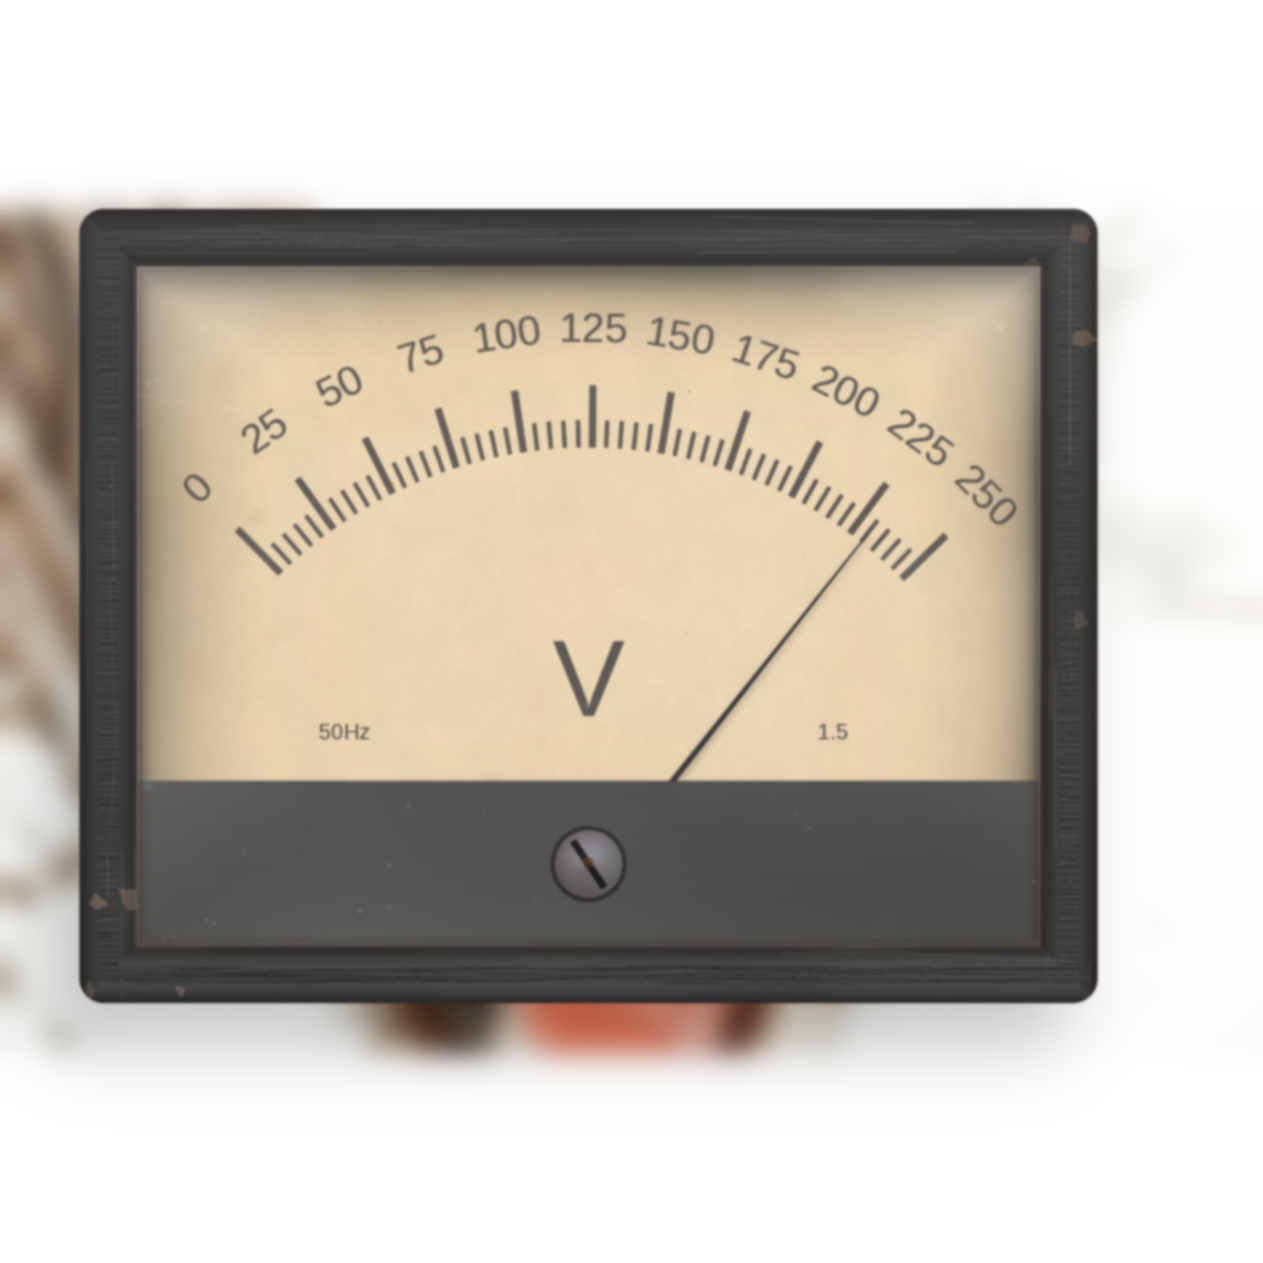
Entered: value=230 unit=V
